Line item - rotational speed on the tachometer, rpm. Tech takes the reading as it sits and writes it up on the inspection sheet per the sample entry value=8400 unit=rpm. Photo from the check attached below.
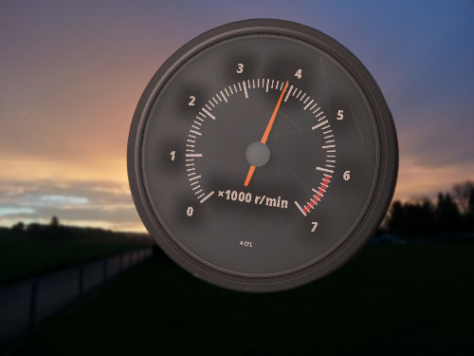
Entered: value=3900 unit=rpm
